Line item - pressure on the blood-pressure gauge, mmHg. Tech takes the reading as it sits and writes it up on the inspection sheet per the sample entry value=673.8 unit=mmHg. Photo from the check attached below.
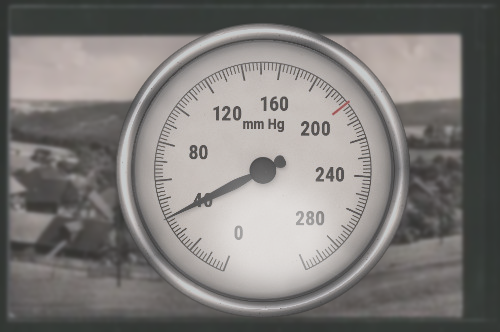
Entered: value=40 unit=mmHg
